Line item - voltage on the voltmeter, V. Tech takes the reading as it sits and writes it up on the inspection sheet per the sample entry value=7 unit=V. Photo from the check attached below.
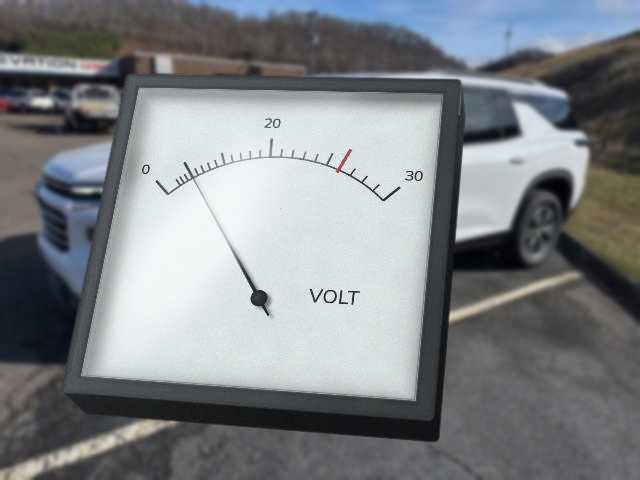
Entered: value=10 unit=V
